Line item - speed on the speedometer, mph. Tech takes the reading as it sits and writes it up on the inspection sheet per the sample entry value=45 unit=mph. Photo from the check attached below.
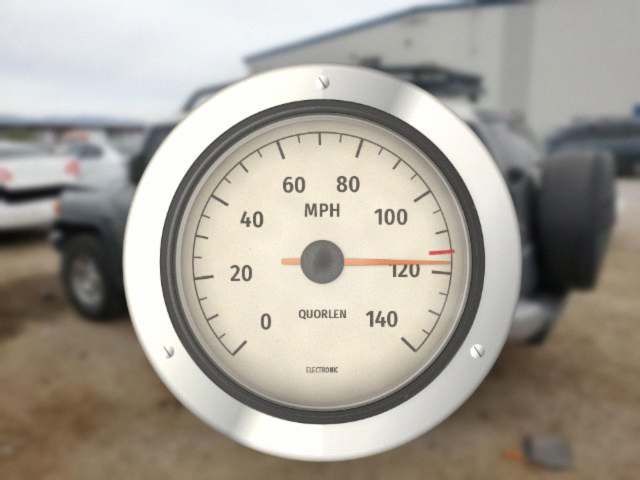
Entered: value=117.5 unit=mph
